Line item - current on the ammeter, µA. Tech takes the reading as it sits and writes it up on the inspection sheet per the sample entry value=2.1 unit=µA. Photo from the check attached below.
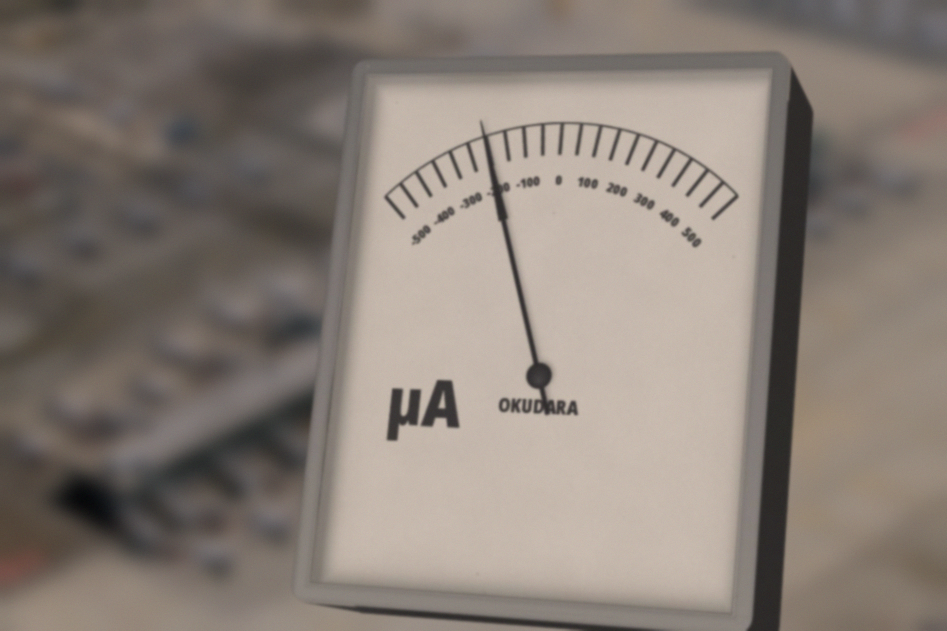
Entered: value=-200 unit=µA
